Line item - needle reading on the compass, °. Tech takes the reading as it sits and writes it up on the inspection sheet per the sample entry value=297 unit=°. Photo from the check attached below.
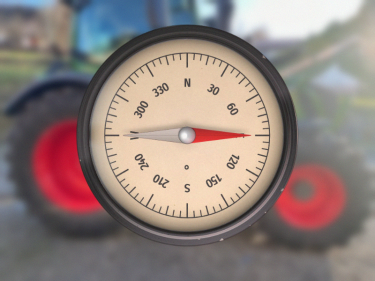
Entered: value=90 unit=°
